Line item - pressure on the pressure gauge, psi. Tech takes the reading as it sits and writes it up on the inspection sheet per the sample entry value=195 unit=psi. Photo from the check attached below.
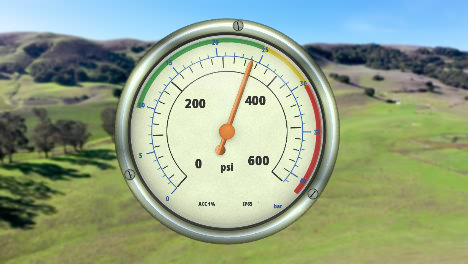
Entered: value=350 unit=psi
